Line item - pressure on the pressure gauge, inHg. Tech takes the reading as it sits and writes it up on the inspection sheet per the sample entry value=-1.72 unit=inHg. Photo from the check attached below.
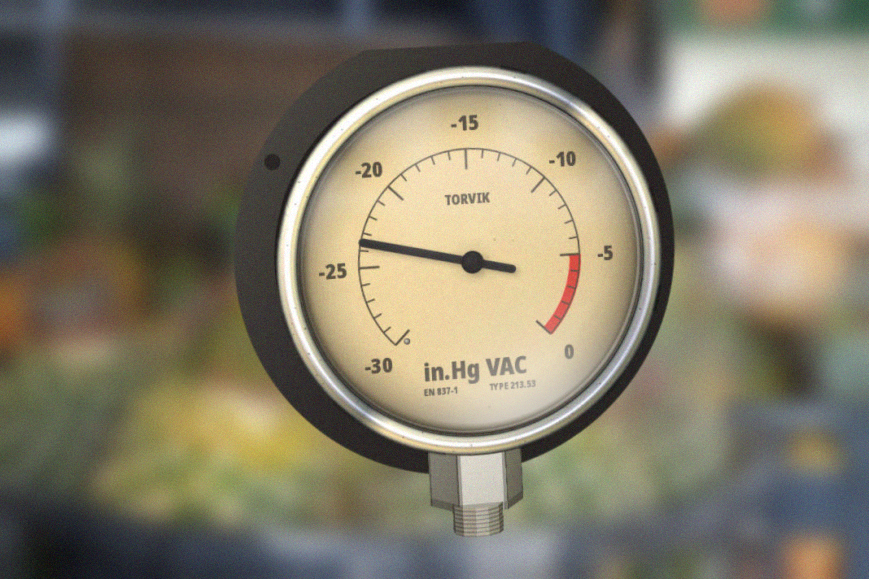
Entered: value=-23.5 unit=inHg
